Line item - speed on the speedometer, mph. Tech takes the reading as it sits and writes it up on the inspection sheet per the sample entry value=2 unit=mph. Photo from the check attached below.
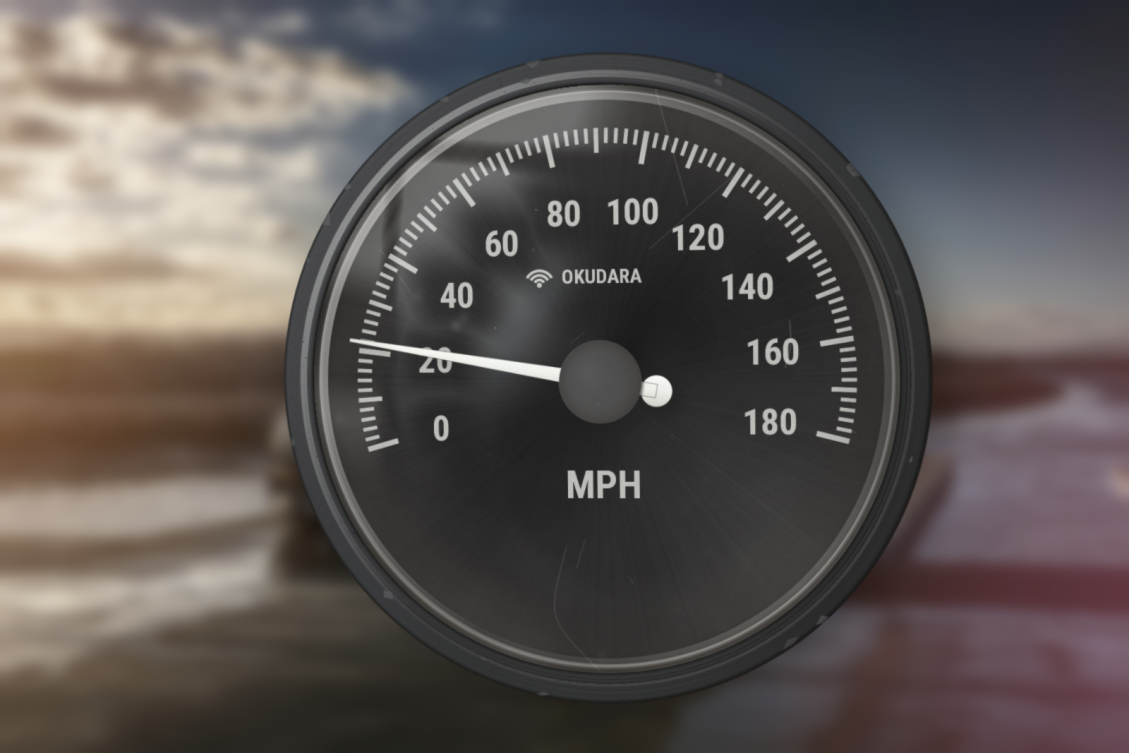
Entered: value=22 unit=mph
